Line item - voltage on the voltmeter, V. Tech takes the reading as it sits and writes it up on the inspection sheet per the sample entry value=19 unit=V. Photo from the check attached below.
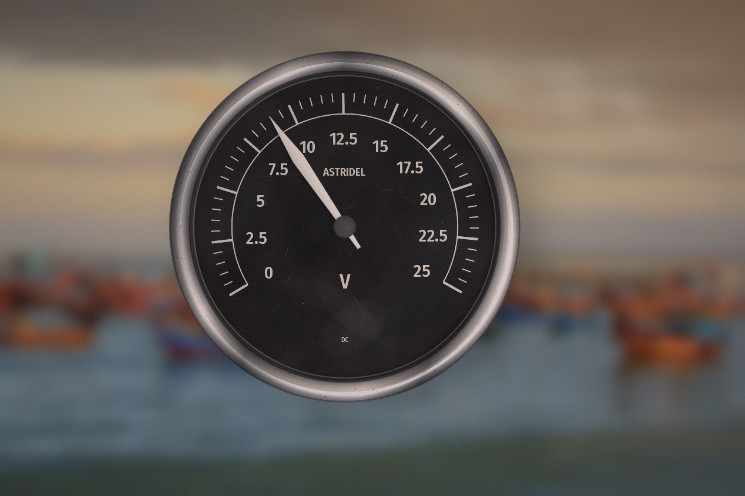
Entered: value=9 unit=V
